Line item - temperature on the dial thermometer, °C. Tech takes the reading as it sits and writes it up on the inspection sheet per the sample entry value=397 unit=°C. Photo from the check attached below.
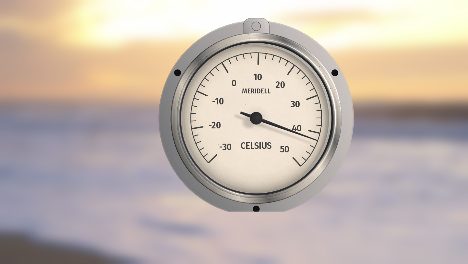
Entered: value=42 unit=°C
